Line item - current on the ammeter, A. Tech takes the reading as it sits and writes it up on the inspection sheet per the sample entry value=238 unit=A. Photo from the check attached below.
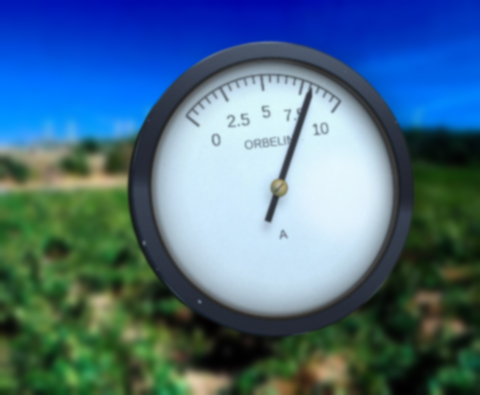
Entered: value=8 unit=A
